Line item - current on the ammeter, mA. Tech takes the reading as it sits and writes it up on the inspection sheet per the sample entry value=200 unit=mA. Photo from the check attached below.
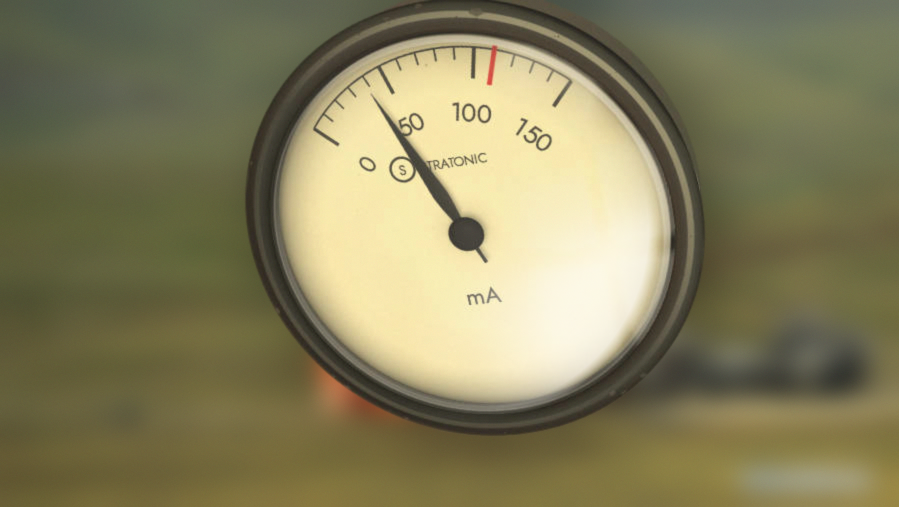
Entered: value=40 unit=mA
